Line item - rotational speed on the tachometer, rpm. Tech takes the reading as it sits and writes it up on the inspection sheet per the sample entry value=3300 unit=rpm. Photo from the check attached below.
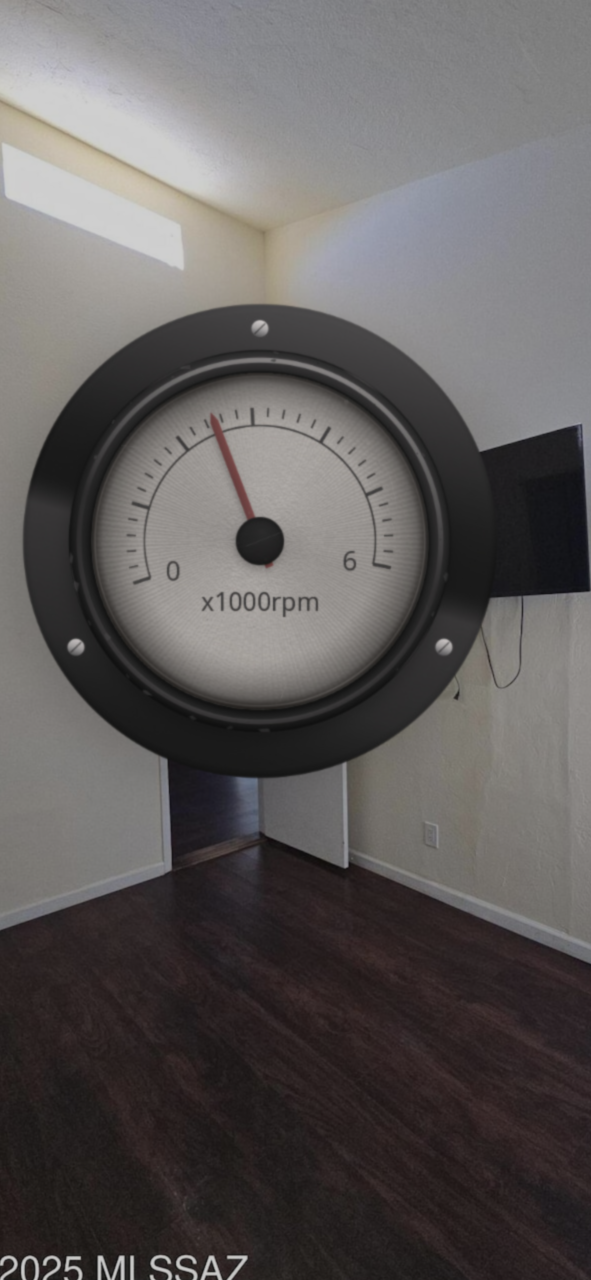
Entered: value=2500 unit=rpm
